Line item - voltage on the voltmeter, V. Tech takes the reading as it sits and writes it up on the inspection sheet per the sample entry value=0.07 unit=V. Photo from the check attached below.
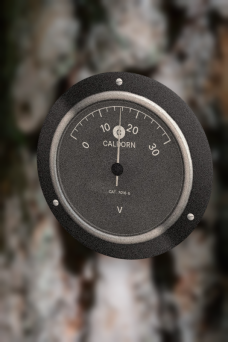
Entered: value=16 unit=V
